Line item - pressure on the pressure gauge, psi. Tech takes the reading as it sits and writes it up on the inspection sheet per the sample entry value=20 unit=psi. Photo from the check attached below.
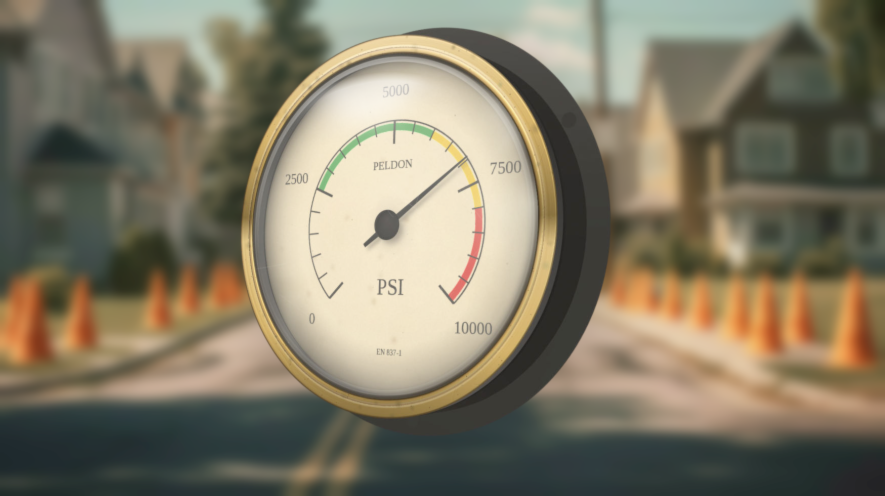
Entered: value=7000 unit=psi
